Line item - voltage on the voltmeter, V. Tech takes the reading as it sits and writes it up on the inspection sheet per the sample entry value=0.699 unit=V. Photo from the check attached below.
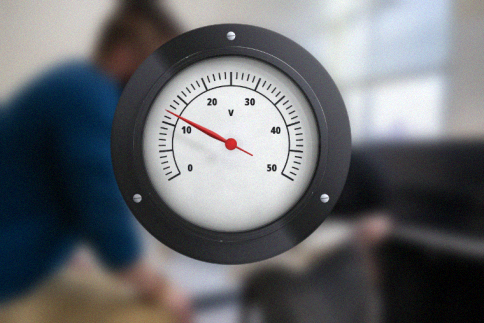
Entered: value=12 unit=V
